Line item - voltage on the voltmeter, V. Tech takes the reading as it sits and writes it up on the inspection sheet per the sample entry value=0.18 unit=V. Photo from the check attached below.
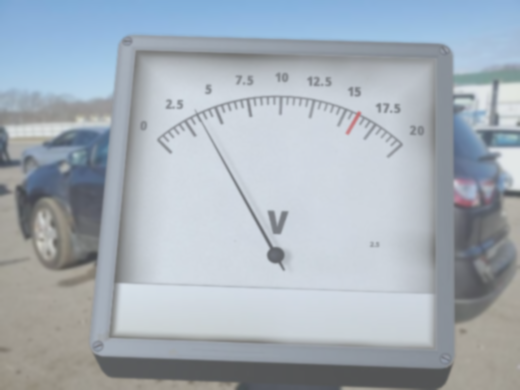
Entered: value=3.5 unit=V
